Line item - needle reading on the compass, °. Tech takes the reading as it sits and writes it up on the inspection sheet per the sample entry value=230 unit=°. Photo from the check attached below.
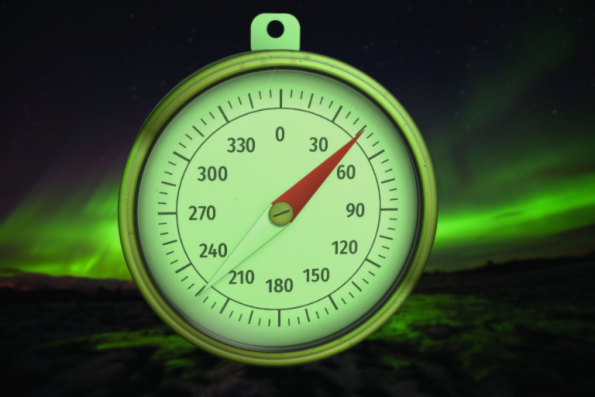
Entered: value=45 unit=°
